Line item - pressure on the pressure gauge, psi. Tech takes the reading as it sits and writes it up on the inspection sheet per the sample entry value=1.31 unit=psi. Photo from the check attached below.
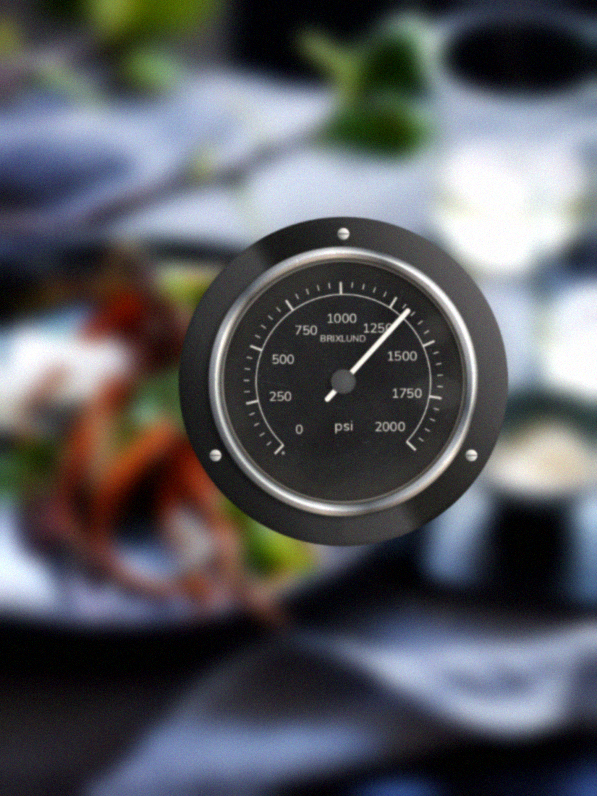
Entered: value=1325 unit=psi
